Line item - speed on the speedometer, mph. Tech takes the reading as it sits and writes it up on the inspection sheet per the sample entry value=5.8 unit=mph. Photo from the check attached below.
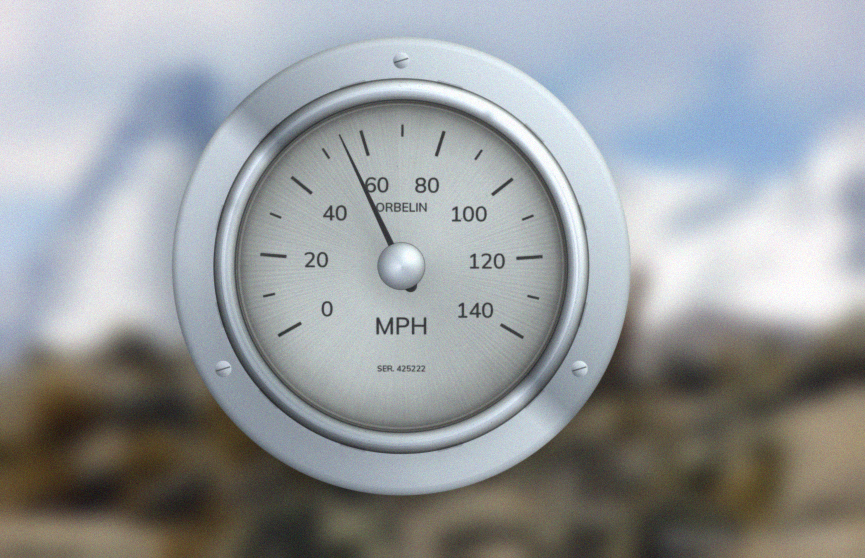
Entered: value=55 unit=mph
